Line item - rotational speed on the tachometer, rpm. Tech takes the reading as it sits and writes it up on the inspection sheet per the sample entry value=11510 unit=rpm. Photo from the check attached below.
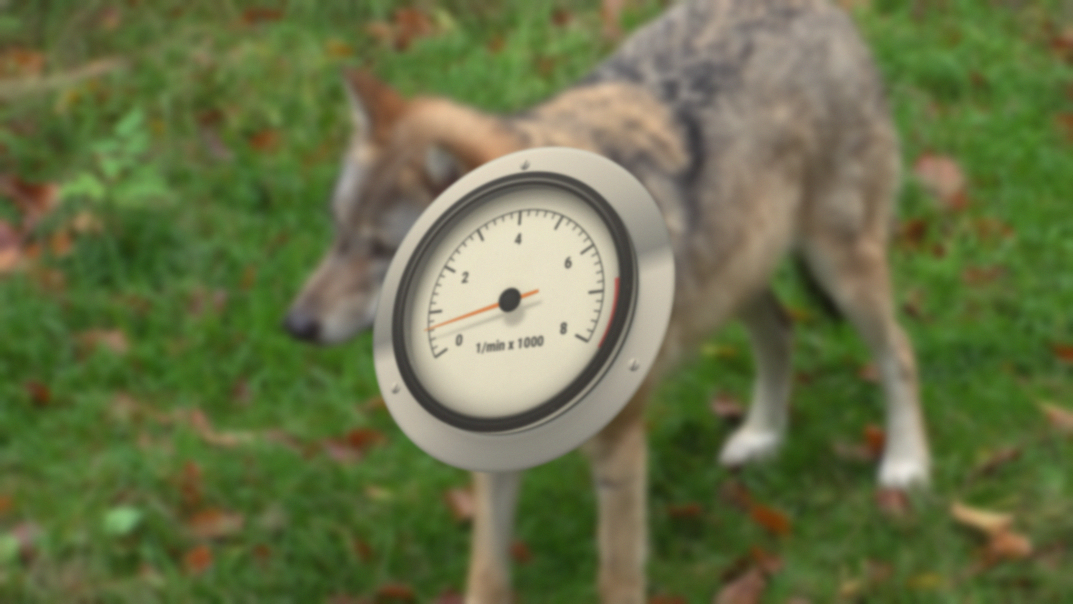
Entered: value=600 unit=rpm
